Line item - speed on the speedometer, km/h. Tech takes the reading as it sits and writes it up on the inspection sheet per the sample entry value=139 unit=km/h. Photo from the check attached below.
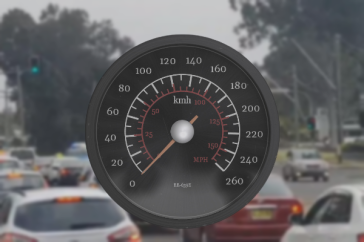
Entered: value=0 unit=km/h
